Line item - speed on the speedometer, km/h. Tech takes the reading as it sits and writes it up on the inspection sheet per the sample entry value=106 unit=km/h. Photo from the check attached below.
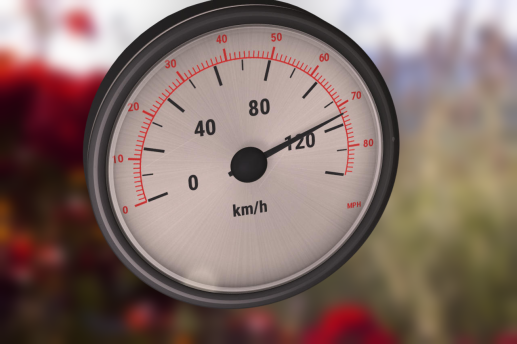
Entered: value=115 unit=km/h
